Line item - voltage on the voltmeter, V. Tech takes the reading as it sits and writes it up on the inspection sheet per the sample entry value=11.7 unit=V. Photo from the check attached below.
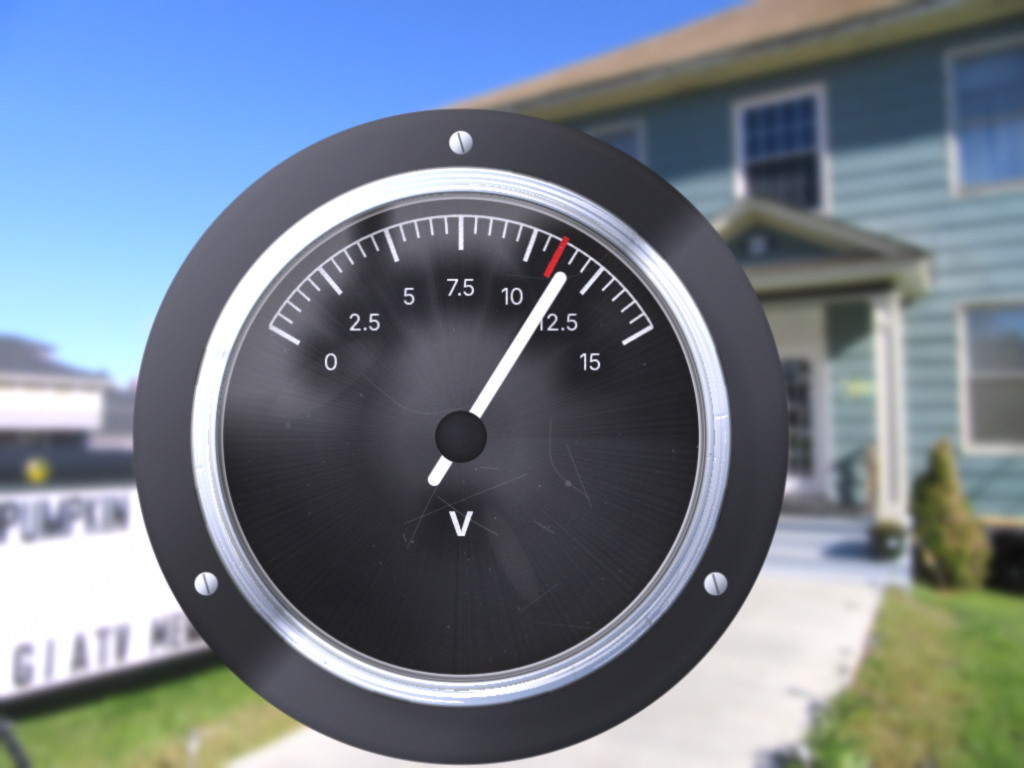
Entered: value=11.5 unit=V
